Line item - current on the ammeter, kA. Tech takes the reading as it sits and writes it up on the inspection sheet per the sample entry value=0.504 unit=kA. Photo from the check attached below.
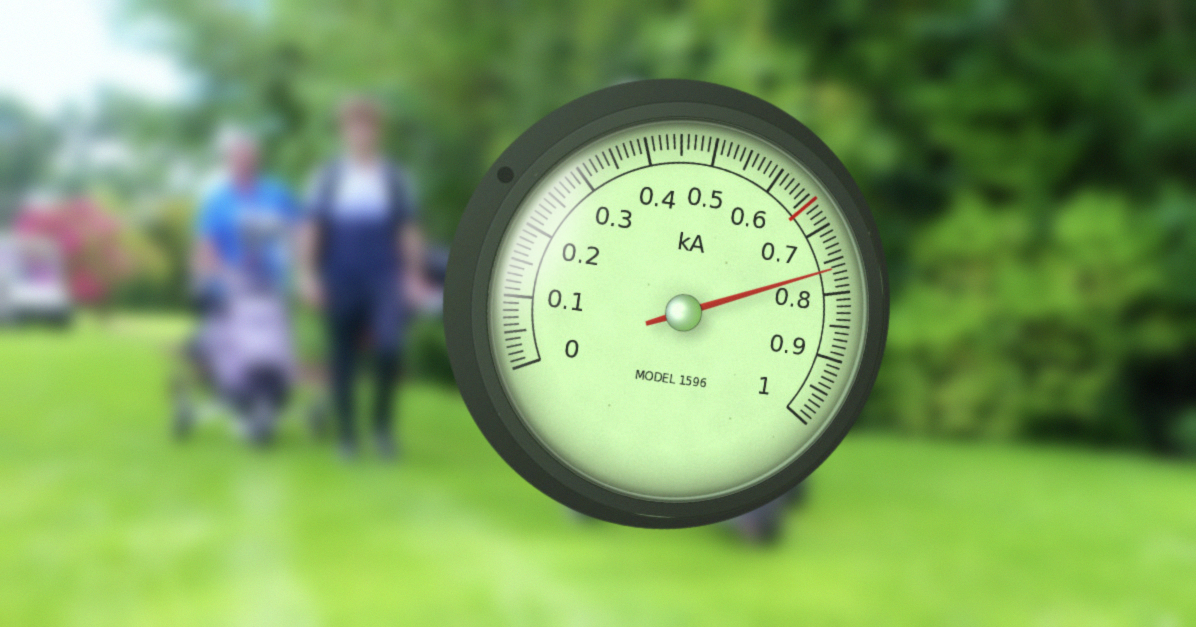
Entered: value=0.76 unit=kA
